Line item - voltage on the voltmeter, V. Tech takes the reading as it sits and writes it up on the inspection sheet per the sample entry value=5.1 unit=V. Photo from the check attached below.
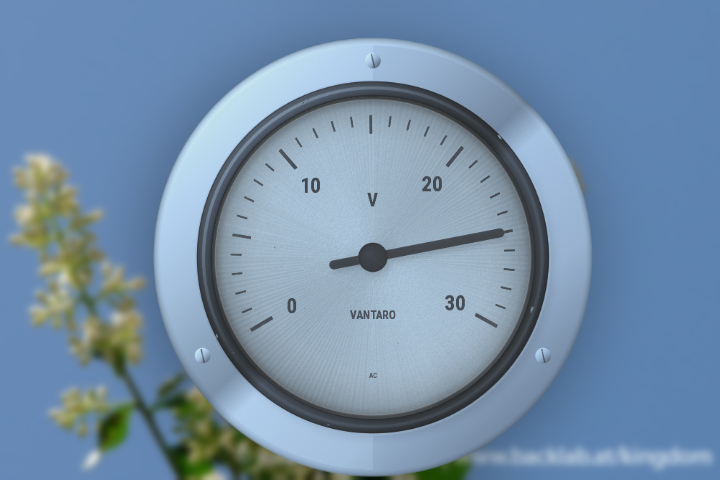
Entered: value=25 unit=V
